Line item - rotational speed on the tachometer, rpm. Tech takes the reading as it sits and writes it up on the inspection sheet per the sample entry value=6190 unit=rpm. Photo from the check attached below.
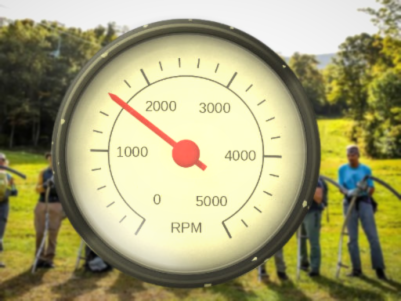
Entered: value=1600 unit=rpm
